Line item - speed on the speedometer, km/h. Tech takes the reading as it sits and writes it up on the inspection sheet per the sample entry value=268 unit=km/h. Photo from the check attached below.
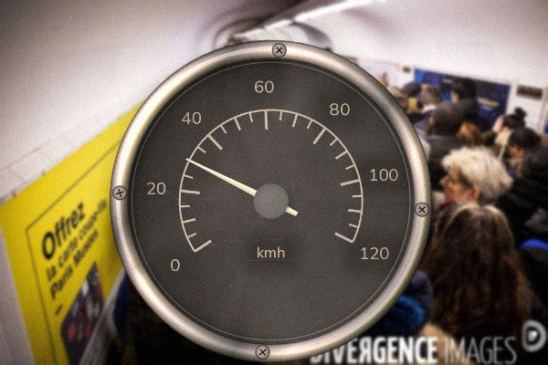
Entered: value=30 unit=km/h
